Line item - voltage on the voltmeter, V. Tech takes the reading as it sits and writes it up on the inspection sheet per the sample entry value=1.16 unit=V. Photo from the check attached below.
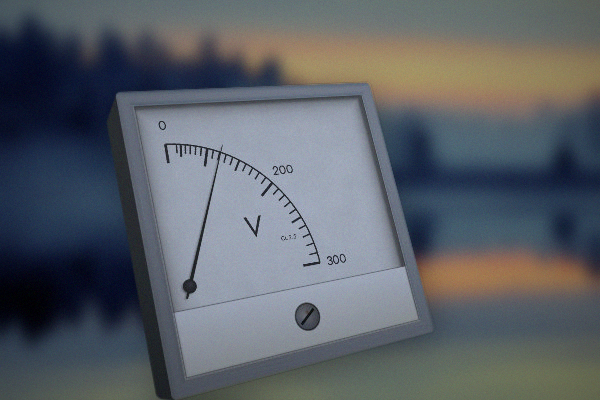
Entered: value=120 unit=V
